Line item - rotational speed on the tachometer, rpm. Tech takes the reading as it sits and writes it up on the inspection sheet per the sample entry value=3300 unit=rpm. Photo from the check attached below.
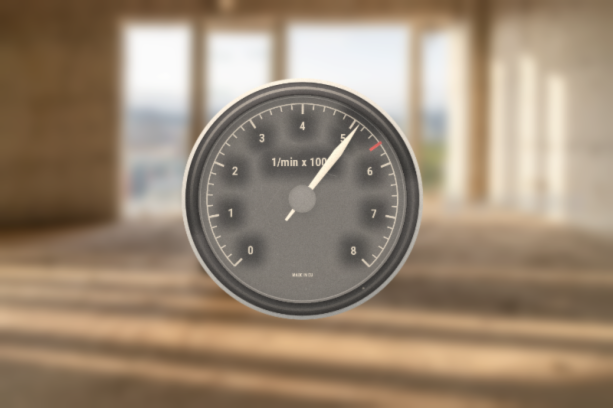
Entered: value=5100 unit=rpm
